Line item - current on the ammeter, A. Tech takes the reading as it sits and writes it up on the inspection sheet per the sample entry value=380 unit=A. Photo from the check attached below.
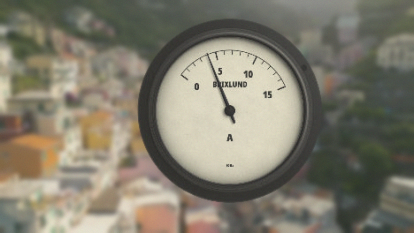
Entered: value=4 unit=A
